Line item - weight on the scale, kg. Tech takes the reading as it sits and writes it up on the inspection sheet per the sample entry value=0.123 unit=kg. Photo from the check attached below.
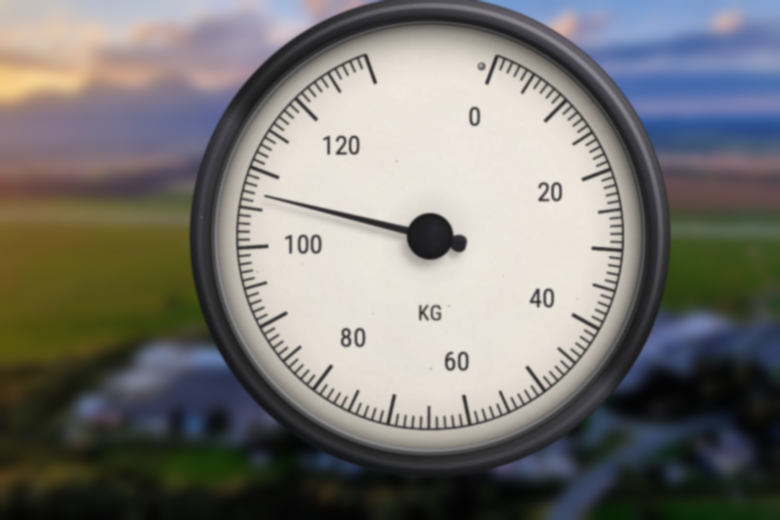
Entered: value=107 unit=kg
